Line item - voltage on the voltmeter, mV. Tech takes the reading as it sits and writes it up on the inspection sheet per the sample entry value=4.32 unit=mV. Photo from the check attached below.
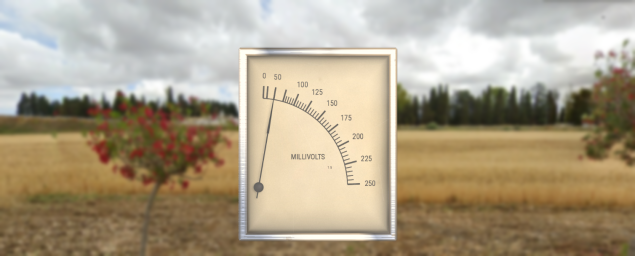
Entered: value=50 unit=mV
